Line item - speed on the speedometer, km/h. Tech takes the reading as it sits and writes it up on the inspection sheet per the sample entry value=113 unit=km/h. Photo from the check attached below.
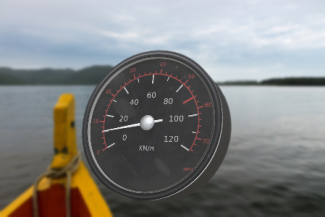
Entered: value=10 unit=km/h
